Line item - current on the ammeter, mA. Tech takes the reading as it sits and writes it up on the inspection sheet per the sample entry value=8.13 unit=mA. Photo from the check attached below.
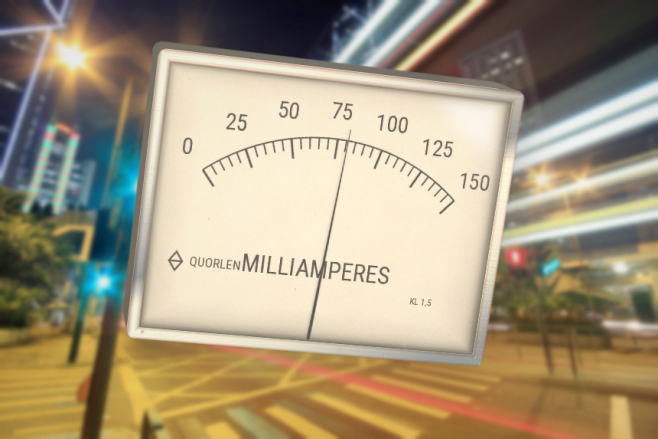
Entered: value=80 unit=mA
